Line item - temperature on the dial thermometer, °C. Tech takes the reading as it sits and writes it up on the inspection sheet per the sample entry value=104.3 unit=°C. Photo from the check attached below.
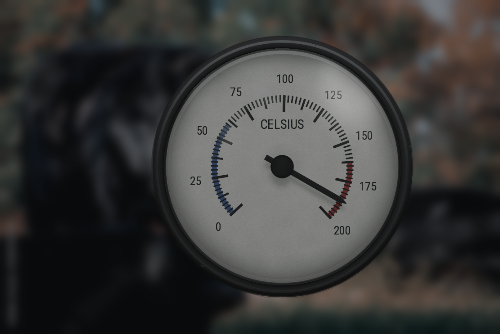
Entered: value=187.5 unit=°C
